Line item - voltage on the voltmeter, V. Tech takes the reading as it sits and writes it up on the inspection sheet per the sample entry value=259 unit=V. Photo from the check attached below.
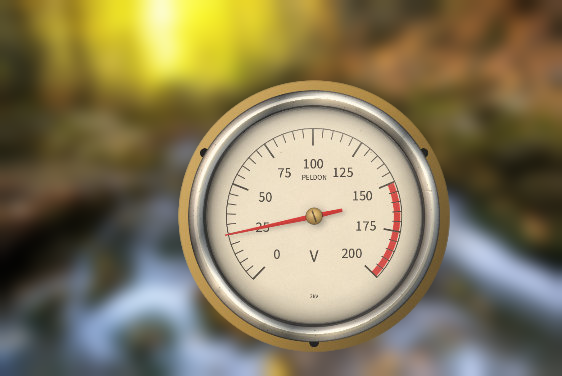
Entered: value=25 unit=V
